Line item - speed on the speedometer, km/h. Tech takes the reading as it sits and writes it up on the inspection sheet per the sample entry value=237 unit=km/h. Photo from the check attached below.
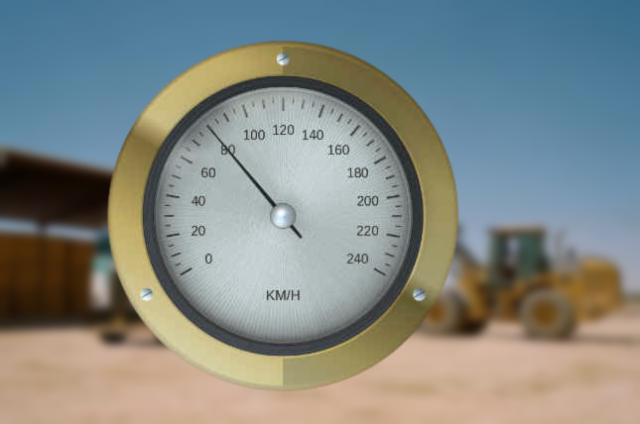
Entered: value=80 unit=km/h
